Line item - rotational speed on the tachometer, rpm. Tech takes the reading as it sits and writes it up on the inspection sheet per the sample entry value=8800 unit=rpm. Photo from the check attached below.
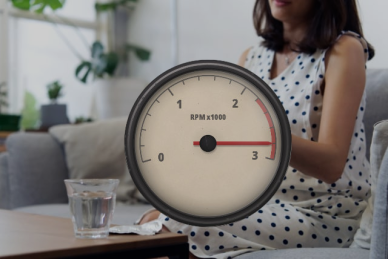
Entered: value=2800 unit=rpm
